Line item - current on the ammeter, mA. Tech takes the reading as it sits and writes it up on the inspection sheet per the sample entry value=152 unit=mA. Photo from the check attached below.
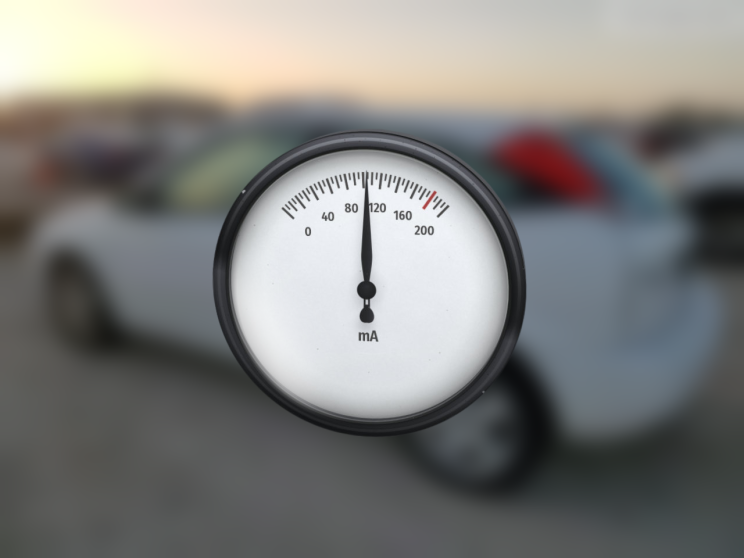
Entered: value=105 unit=mA
